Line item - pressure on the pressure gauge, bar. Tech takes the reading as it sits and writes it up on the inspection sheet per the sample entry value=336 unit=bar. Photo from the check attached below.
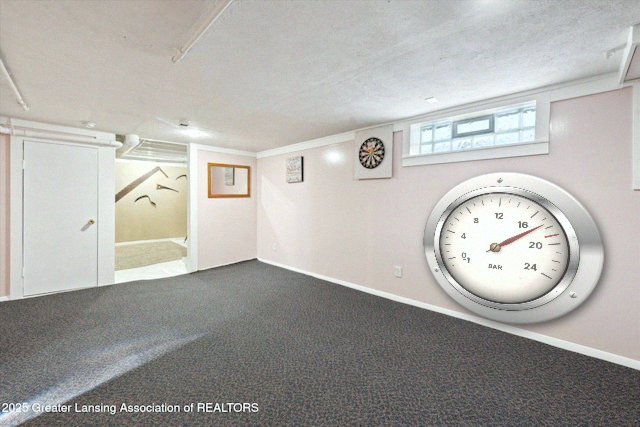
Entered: value=17.5 unit=bar
